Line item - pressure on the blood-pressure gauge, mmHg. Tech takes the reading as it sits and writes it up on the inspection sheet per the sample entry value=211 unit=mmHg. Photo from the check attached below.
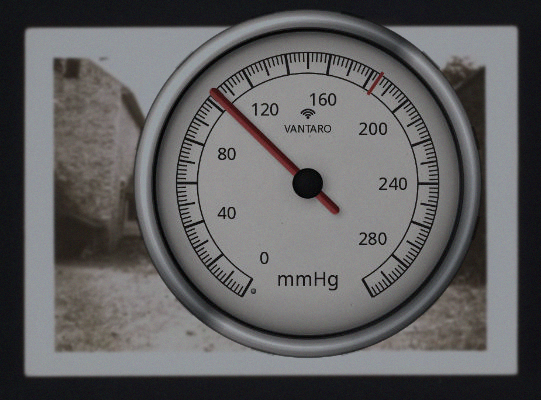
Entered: value=104 unit=mmHg
